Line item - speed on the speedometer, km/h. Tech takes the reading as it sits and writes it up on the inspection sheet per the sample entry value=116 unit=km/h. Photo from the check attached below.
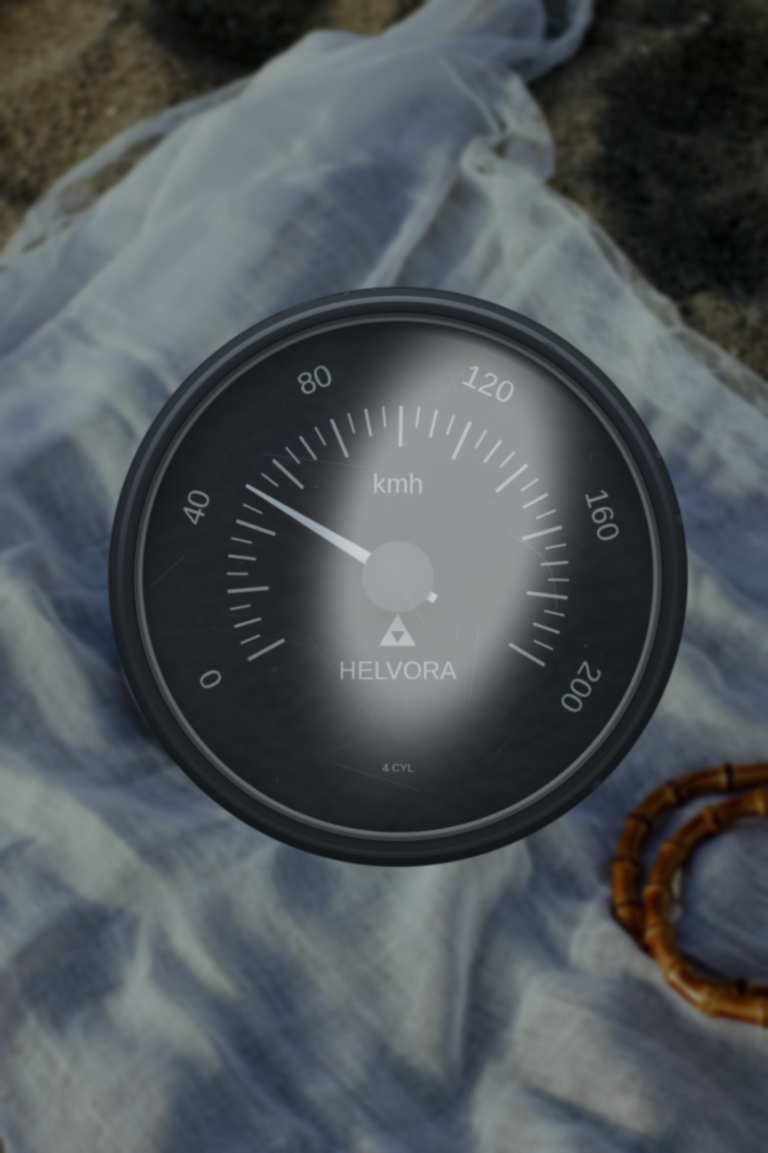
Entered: value=50 unit=km/h
